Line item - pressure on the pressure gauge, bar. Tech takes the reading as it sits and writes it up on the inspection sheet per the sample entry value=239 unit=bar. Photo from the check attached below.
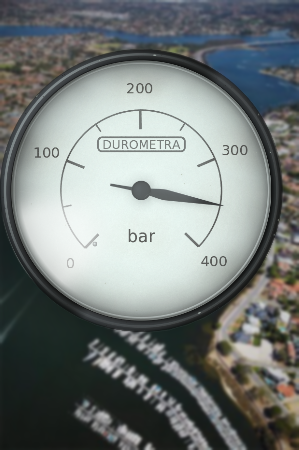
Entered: value=350 unit=bar
